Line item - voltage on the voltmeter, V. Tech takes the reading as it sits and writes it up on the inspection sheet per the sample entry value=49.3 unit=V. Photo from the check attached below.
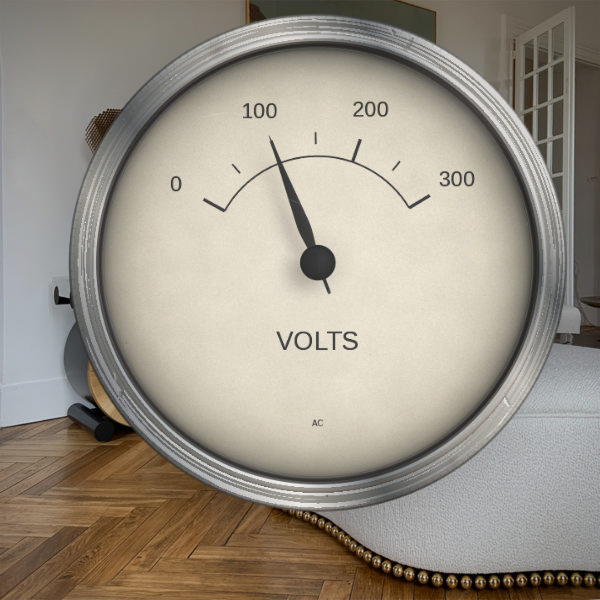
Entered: value=100 unit=V
